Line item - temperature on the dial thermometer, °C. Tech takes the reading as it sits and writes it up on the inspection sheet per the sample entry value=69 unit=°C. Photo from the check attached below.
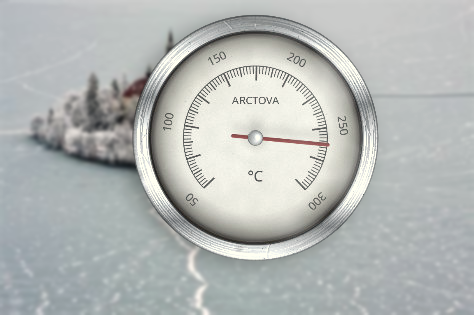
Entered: value=262.5 unit=°C
